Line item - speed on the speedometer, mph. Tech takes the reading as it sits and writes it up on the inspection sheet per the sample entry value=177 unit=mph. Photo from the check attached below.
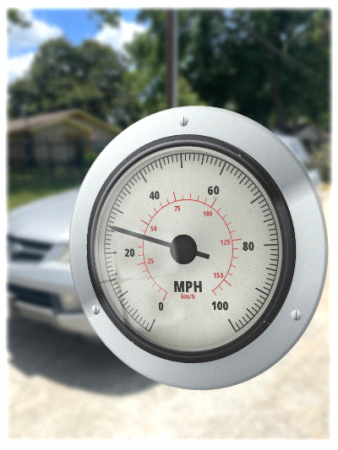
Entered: value=26 unit=mph
